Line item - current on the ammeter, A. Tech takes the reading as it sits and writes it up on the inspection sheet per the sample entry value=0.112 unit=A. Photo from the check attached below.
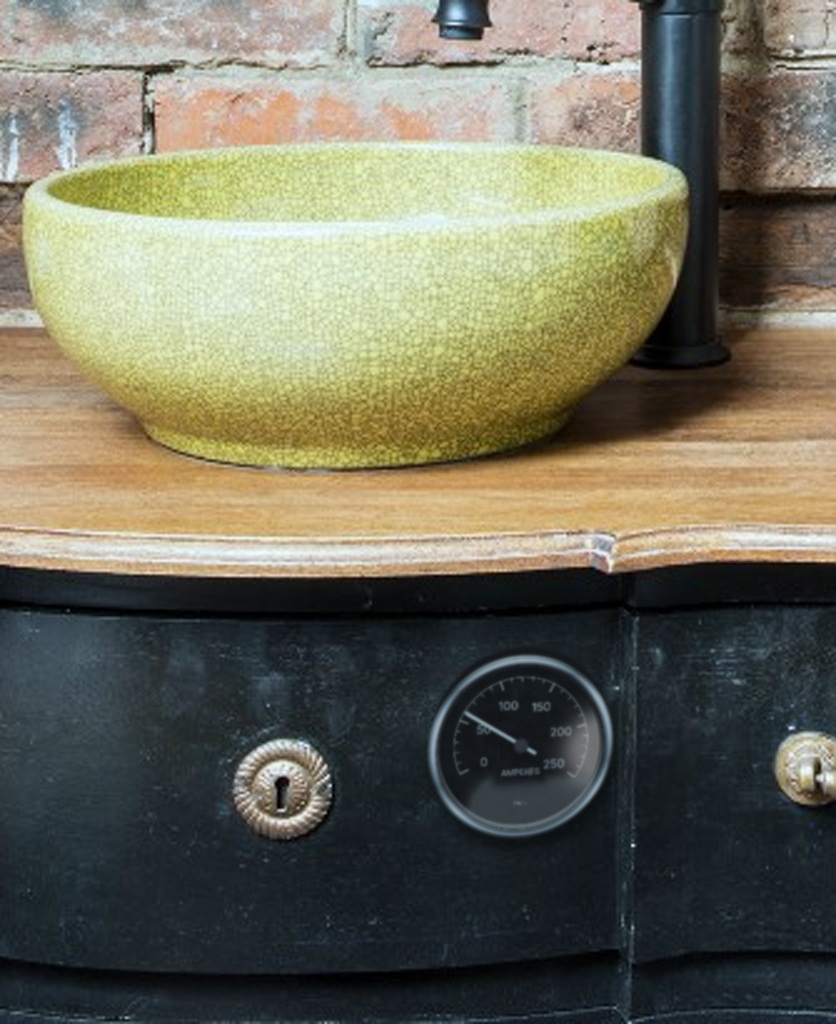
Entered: value=60 unit=A
